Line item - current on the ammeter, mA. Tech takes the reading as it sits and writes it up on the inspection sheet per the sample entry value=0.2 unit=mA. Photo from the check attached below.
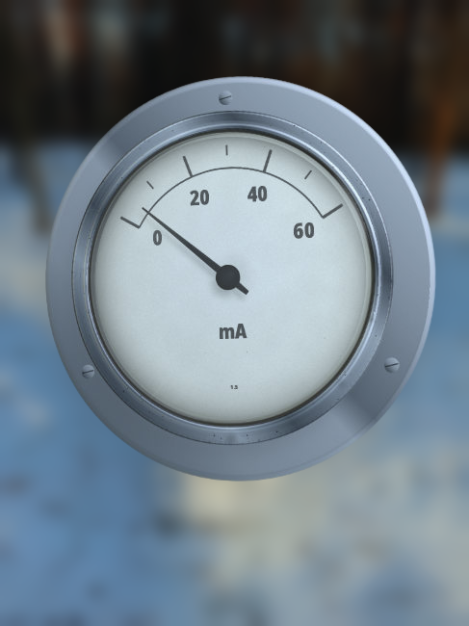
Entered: value=5 unit=mA
